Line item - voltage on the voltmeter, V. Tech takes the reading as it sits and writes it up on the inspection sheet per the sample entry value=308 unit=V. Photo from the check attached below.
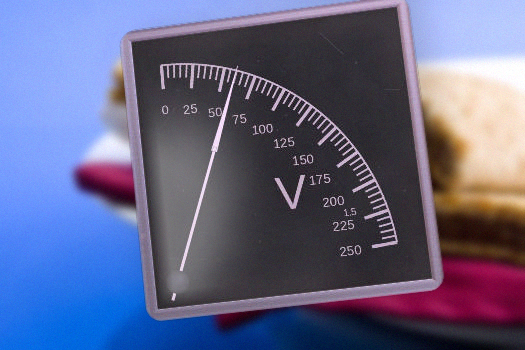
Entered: value=60 unit=V
